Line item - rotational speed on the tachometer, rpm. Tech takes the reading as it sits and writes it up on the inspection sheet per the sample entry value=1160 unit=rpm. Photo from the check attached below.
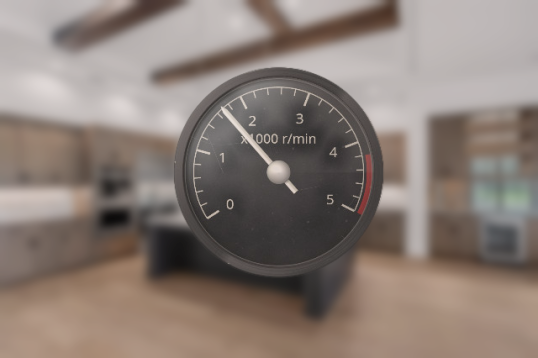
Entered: value=1700 unit=rpm
